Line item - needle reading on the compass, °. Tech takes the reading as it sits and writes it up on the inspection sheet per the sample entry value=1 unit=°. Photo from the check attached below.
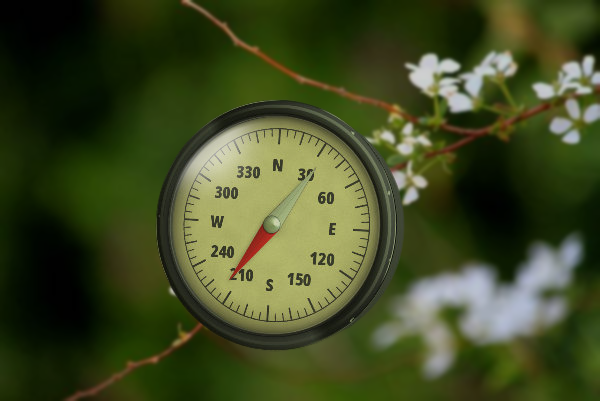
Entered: value=215 unit=°
